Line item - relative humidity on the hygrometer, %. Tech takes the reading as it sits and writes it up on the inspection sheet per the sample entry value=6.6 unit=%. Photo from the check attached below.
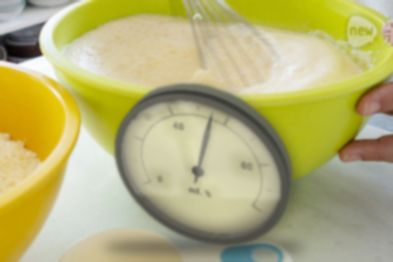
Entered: value=55 unit=%
